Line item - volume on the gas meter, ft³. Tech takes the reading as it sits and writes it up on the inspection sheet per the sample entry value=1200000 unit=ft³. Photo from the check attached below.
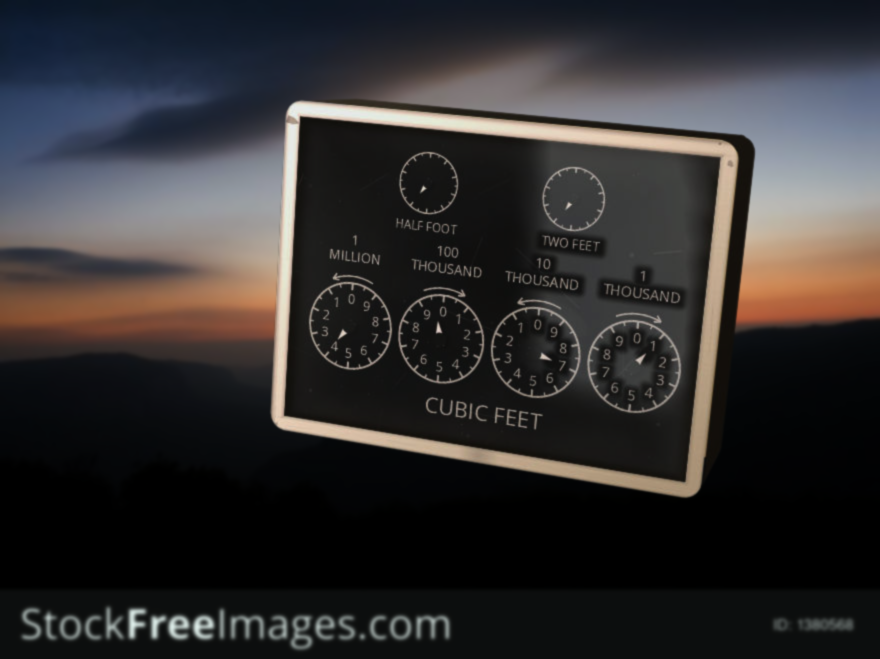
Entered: value=397100 unit=ft³
